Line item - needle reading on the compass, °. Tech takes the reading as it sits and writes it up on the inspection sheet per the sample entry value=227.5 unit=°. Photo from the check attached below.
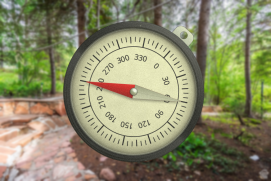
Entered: value=240 unit=°
